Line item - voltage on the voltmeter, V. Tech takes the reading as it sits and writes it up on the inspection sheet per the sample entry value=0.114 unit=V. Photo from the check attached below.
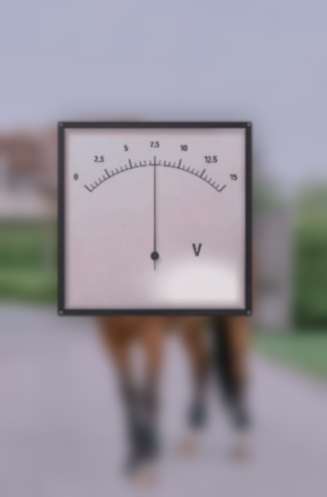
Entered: value=7.5 unit=V
